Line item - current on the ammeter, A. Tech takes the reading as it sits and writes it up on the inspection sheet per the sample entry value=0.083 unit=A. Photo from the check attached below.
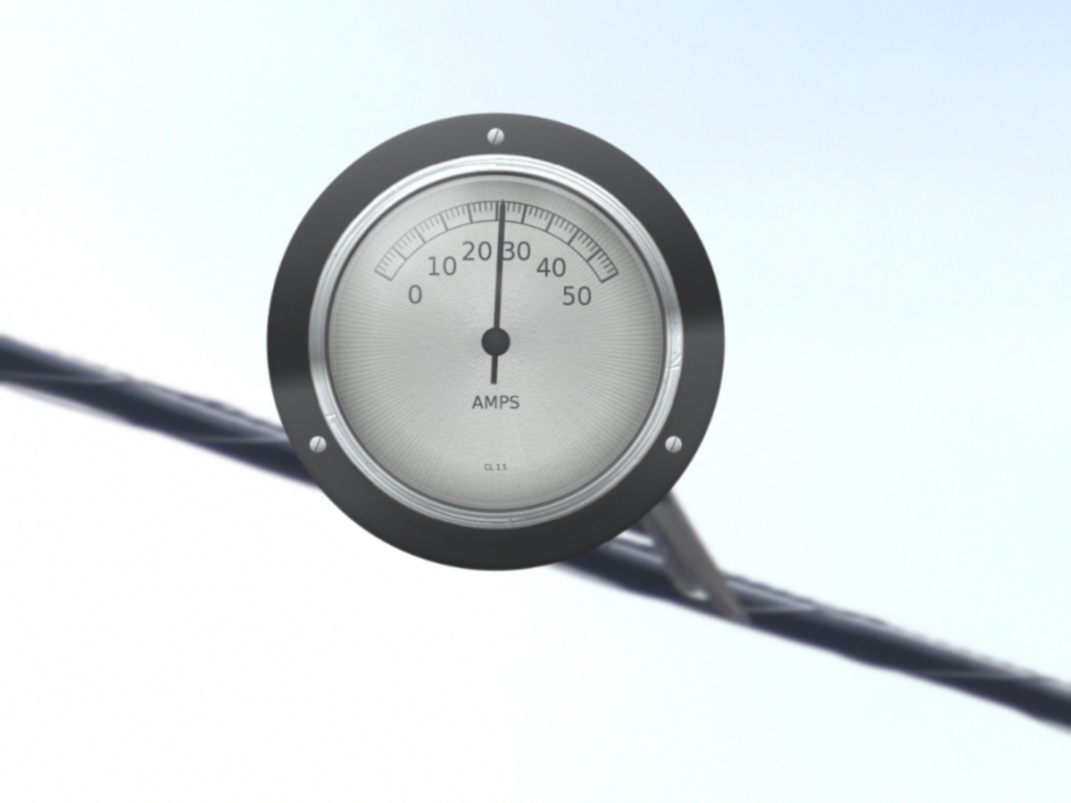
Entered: value=26 unit=A
